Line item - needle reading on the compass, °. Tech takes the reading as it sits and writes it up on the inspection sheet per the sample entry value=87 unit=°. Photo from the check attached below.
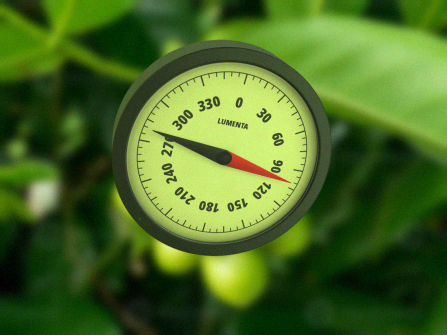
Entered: value=100 unit=°
